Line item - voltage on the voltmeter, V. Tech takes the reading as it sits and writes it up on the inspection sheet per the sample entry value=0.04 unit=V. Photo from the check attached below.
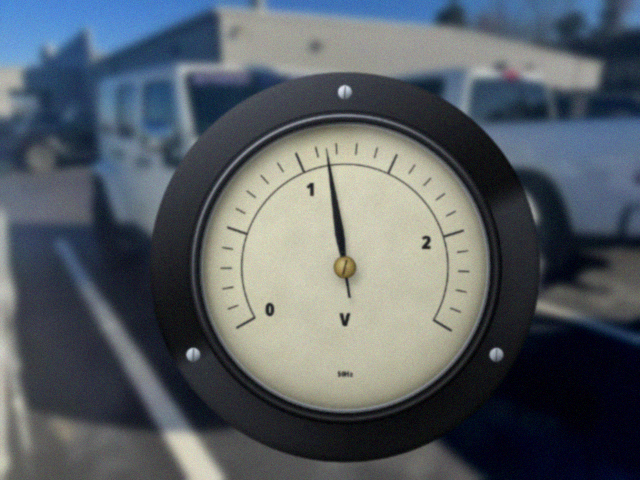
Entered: value=1.15 unit=V
